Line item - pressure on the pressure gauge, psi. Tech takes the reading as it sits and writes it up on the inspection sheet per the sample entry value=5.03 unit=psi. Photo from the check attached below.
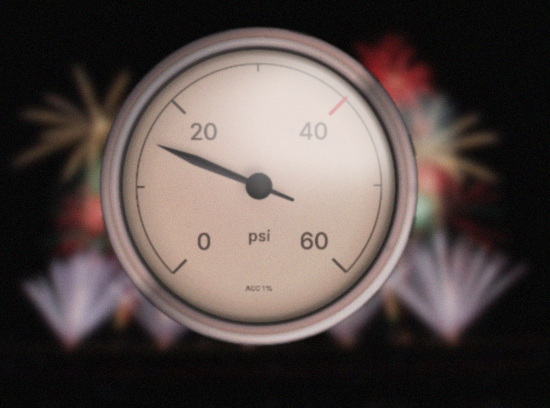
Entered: value=15 unit=psi
